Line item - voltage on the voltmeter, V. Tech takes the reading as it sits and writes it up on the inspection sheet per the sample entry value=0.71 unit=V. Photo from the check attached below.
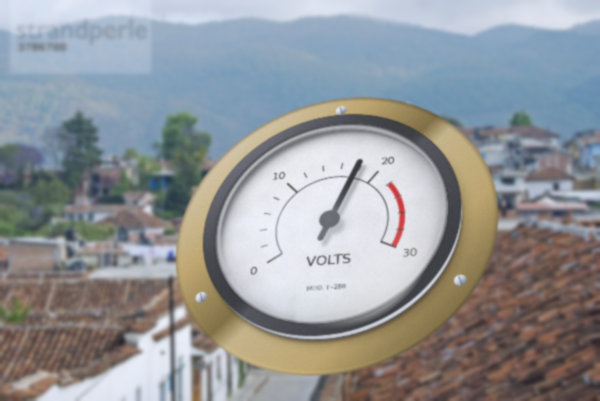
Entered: value=18 unit=V
